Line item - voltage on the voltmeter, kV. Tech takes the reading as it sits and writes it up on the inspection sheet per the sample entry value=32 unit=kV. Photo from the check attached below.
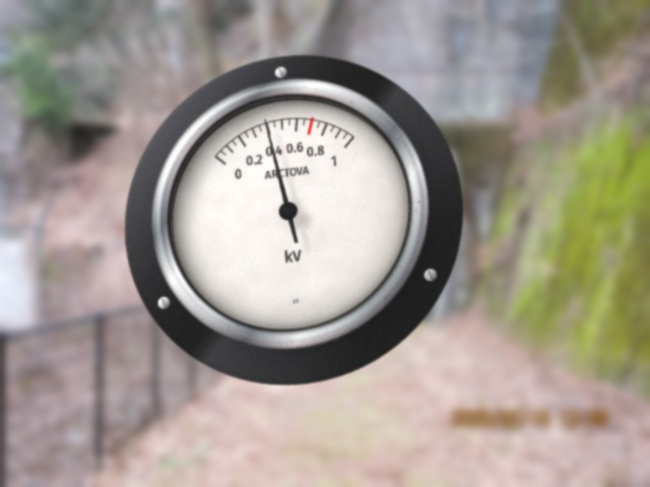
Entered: value=0.4 unit=kV
